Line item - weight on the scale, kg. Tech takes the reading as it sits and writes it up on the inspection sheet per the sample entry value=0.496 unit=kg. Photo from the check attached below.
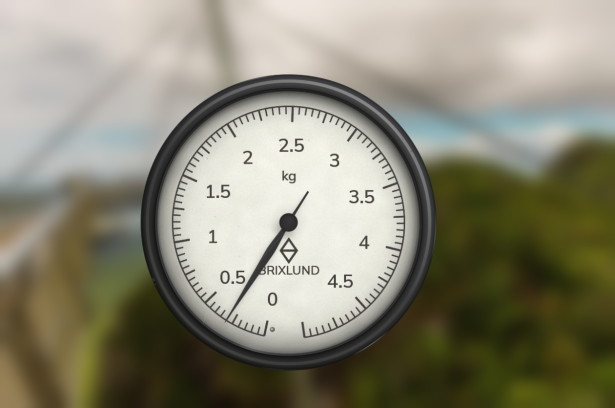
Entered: value=0.3 unit=kg
